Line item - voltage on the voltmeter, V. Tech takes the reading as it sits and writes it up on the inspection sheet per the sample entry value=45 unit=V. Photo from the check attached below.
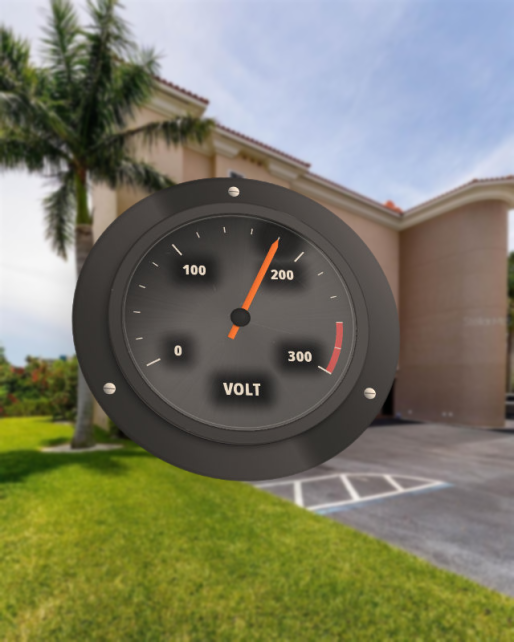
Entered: value=180 unit=V
